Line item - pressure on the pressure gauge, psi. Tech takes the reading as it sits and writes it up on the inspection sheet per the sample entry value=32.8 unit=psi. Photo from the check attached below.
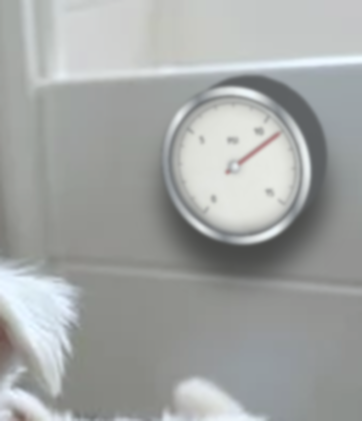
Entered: value=11 unit=psi
